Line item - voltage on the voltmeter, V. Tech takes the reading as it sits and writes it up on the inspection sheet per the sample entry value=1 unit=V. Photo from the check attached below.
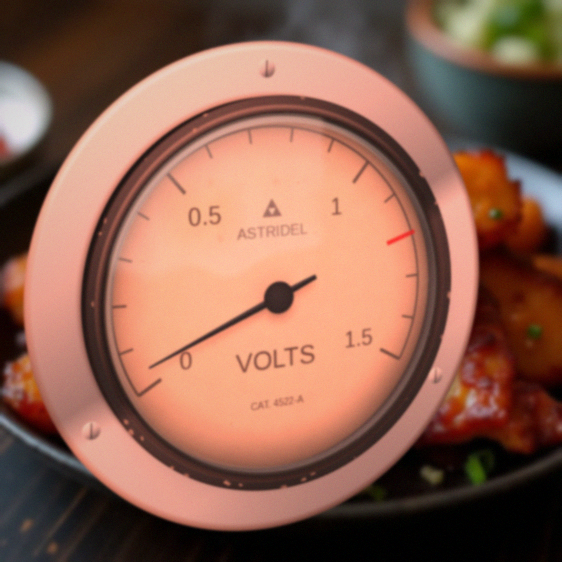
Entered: value=0.05 unit=V
